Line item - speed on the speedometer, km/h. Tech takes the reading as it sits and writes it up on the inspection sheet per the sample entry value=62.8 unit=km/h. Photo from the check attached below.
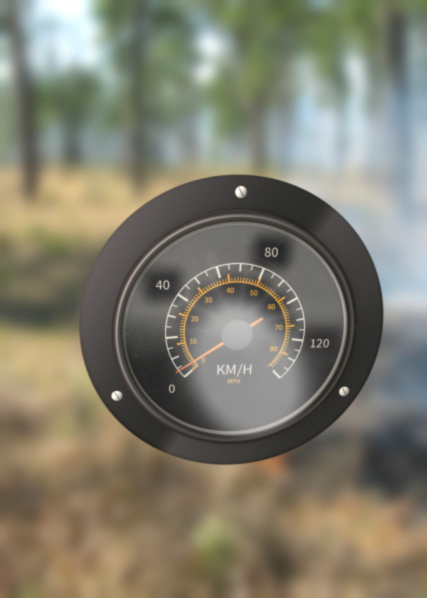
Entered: value=5 unit=km/h
